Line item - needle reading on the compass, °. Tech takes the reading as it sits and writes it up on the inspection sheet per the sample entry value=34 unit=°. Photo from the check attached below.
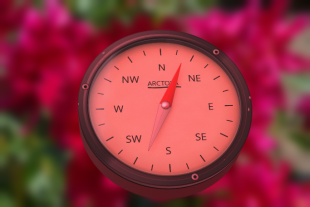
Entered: value=22.5 unit=°
